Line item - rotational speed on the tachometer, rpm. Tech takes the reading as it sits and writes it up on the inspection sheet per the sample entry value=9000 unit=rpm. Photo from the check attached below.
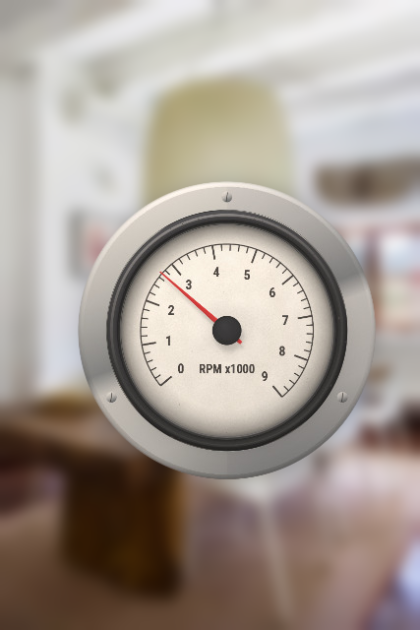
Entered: value=2700 unit=rpm
